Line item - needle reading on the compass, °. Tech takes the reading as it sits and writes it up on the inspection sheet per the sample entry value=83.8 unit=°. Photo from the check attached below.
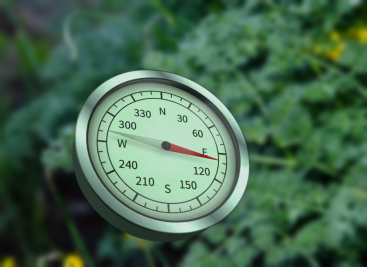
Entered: value=100 unit=°
